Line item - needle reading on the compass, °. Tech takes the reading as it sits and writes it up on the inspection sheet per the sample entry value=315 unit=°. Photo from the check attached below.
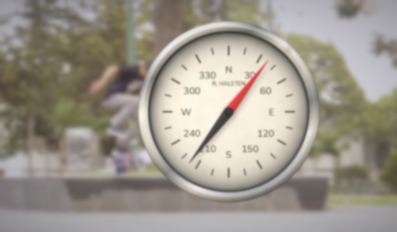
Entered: value=37.5 unit=°
